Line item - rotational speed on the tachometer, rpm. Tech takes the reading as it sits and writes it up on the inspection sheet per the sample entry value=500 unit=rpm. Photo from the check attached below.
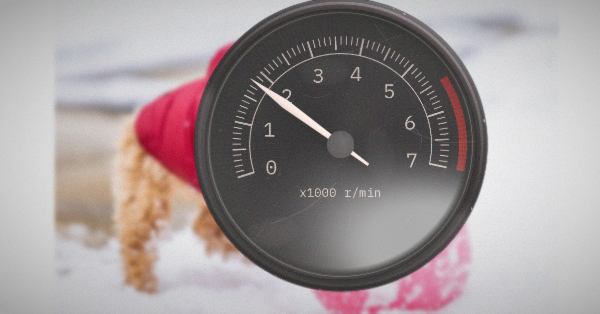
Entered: value=1800 unit=rpm
